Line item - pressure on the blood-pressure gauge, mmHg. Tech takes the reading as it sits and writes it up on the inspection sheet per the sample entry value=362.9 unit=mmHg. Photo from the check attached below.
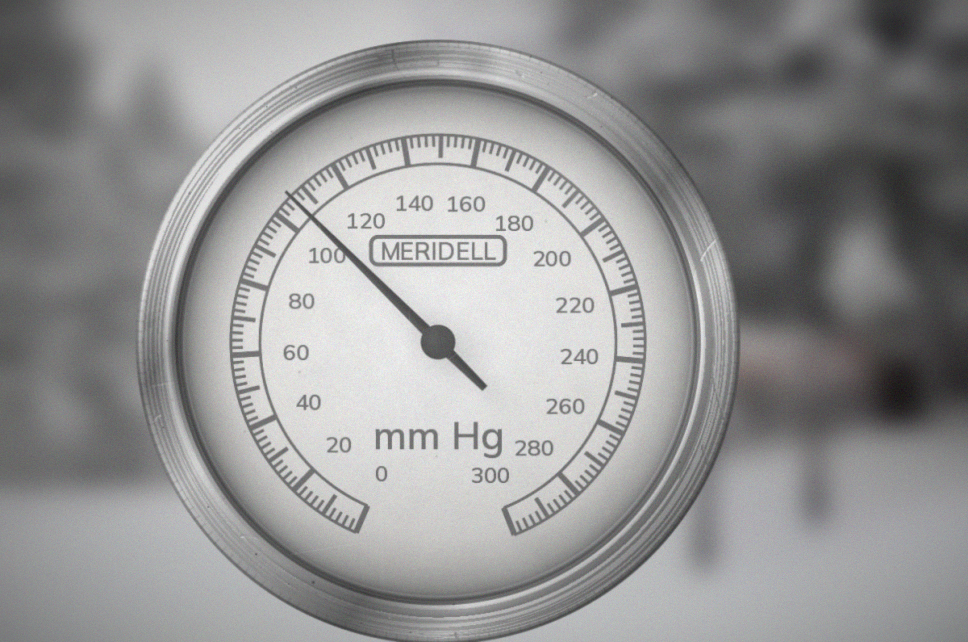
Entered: value=106 unit=mmHg
